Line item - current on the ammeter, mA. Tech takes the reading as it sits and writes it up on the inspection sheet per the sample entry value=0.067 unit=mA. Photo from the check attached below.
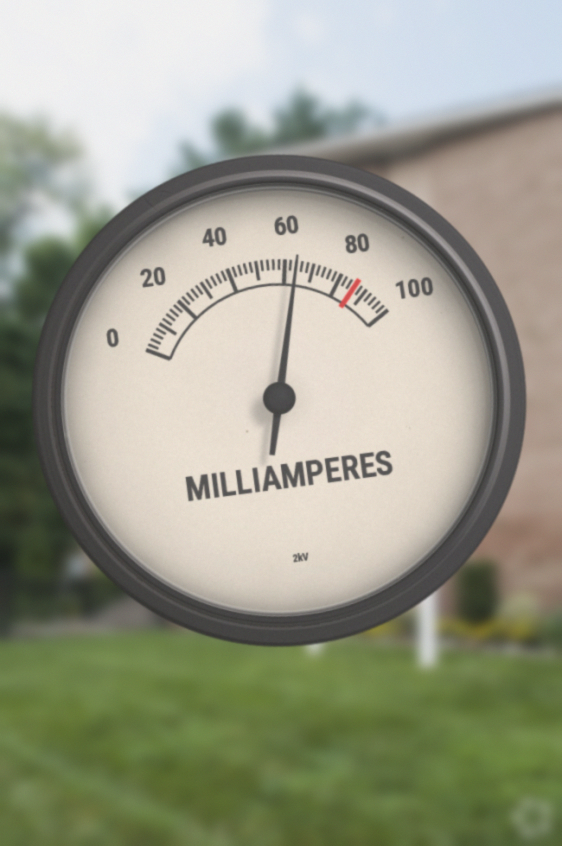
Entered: value=64 unit=mA
